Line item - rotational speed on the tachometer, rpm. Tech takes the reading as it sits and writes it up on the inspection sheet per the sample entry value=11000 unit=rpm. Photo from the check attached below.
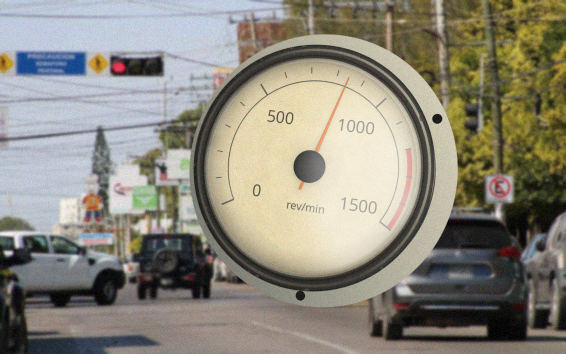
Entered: value=850 unit=rpm
